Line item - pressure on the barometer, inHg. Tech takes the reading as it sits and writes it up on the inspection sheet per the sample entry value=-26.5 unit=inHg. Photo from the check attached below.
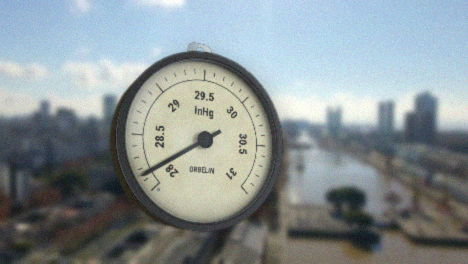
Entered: value=28.15 unit=inHg
